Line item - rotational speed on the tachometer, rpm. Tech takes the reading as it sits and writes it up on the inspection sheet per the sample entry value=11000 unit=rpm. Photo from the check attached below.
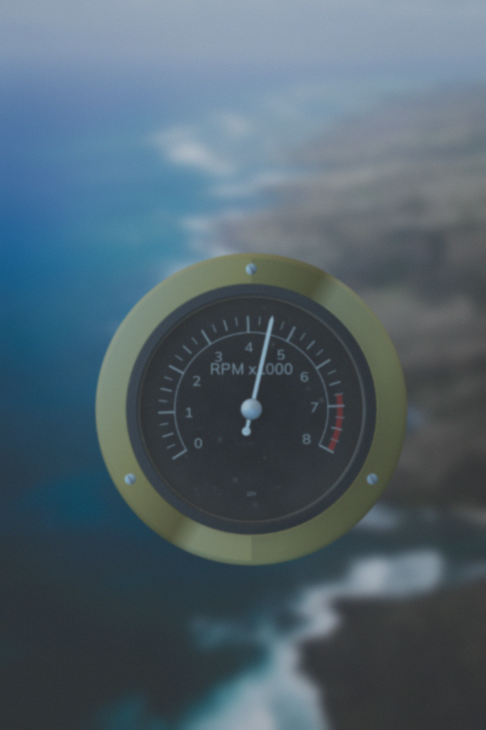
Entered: value=4500 unit=rpm
